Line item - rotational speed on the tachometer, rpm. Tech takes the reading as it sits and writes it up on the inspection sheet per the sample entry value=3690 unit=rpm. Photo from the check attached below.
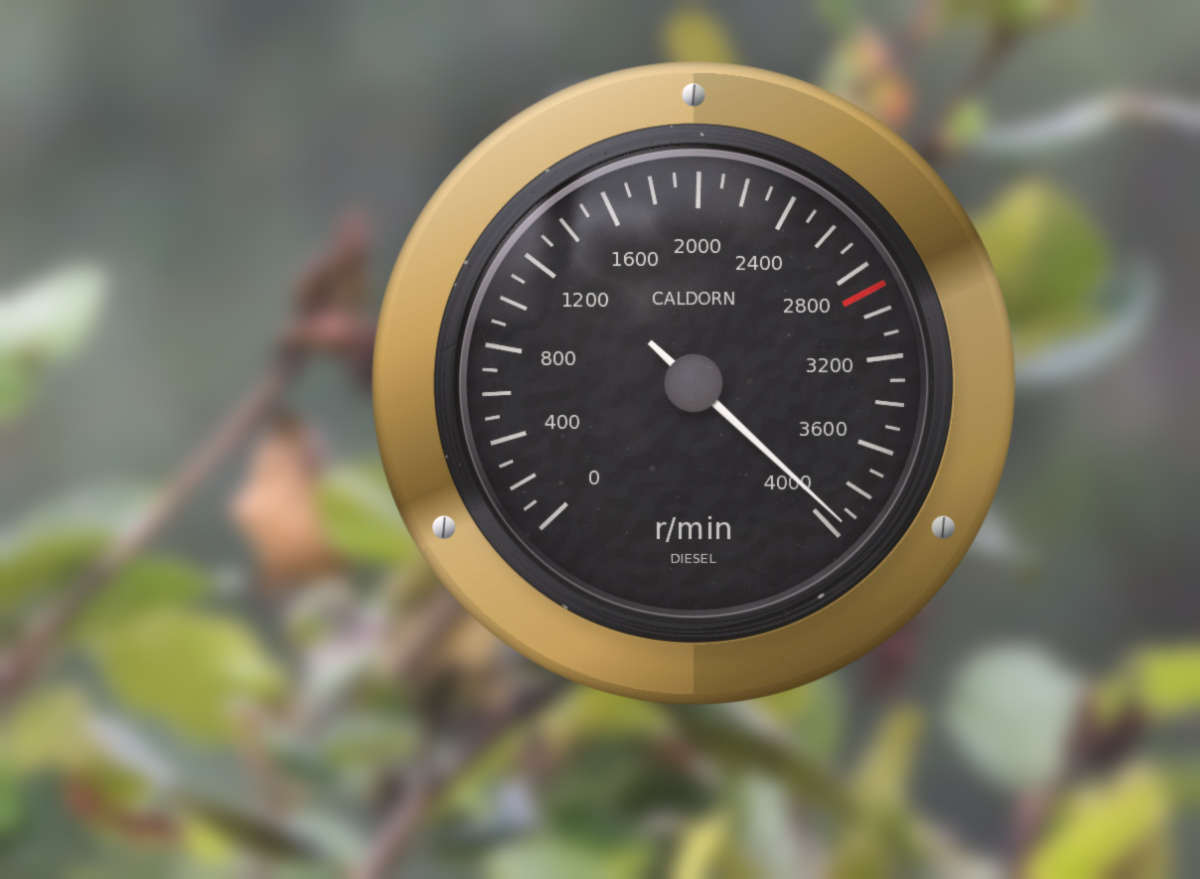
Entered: value=3950 unit=rpm
